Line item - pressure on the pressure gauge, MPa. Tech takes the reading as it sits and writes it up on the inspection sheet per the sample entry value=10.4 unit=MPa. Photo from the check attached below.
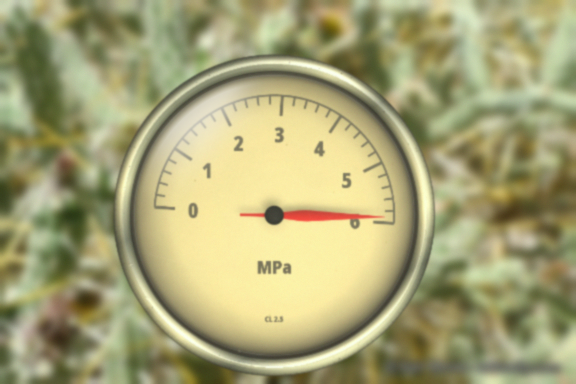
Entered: value=5.9 unit=MPa
